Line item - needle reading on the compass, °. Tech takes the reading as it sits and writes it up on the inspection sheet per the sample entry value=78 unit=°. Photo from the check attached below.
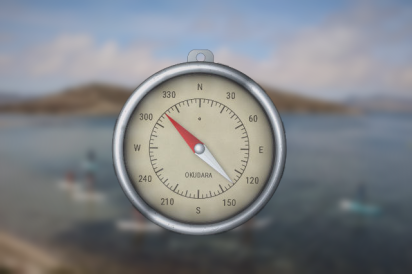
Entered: value=315 unit=°
